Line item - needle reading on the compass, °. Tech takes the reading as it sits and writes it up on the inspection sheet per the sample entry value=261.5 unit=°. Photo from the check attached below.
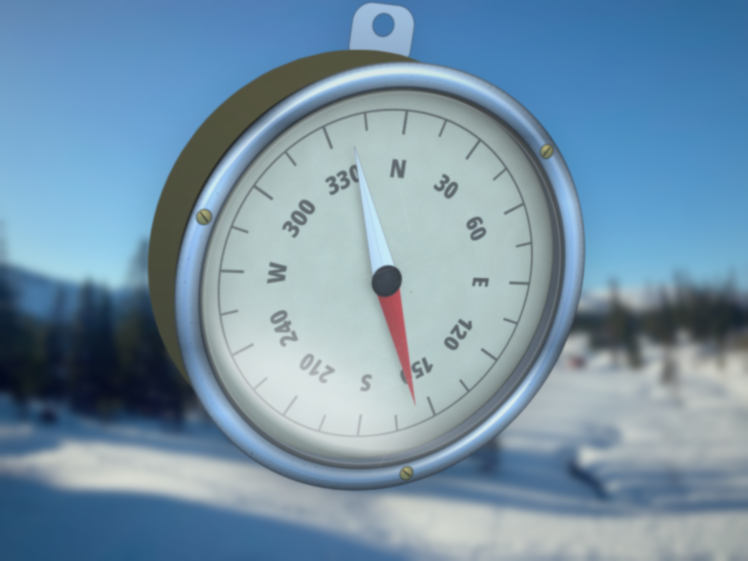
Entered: value=157.5 unit=°
